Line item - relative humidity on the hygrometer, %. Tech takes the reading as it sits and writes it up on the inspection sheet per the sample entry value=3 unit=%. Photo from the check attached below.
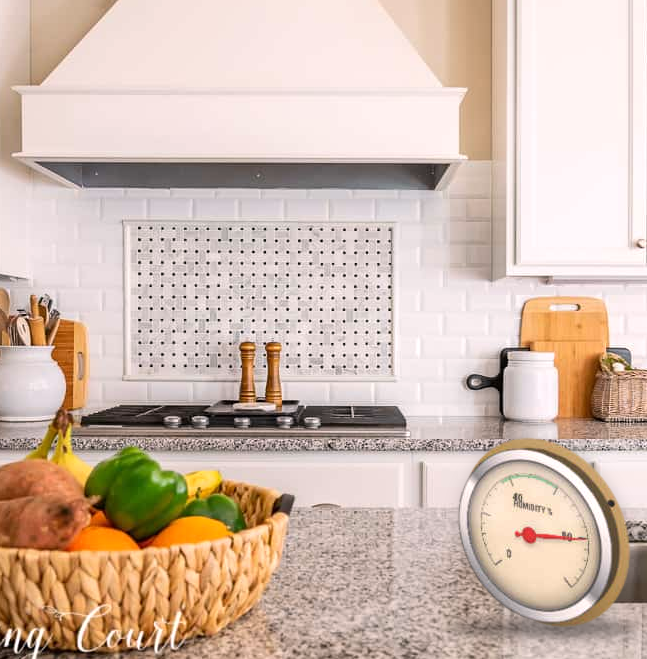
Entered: value=80 unit=%
